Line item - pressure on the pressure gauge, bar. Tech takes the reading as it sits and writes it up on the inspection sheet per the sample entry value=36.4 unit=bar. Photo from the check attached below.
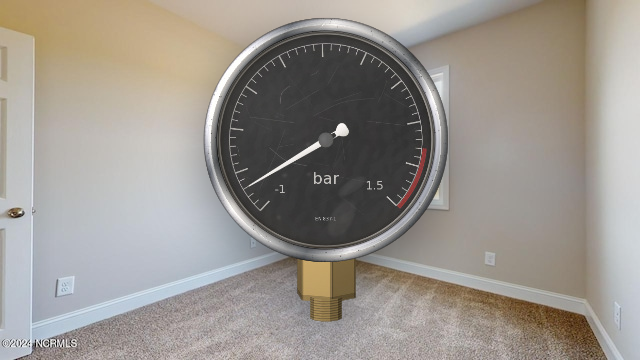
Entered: value=-0.85 unit=bar
